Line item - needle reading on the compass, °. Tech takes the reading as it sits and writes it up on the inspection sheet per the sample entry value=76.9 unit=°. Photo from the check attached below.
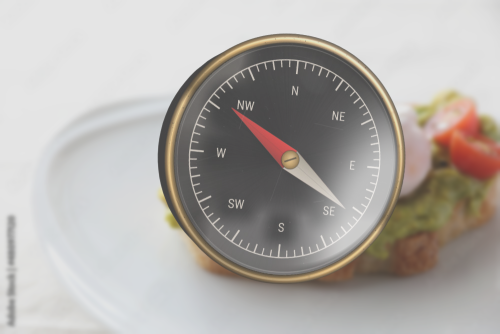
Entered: value=305 unit=°
